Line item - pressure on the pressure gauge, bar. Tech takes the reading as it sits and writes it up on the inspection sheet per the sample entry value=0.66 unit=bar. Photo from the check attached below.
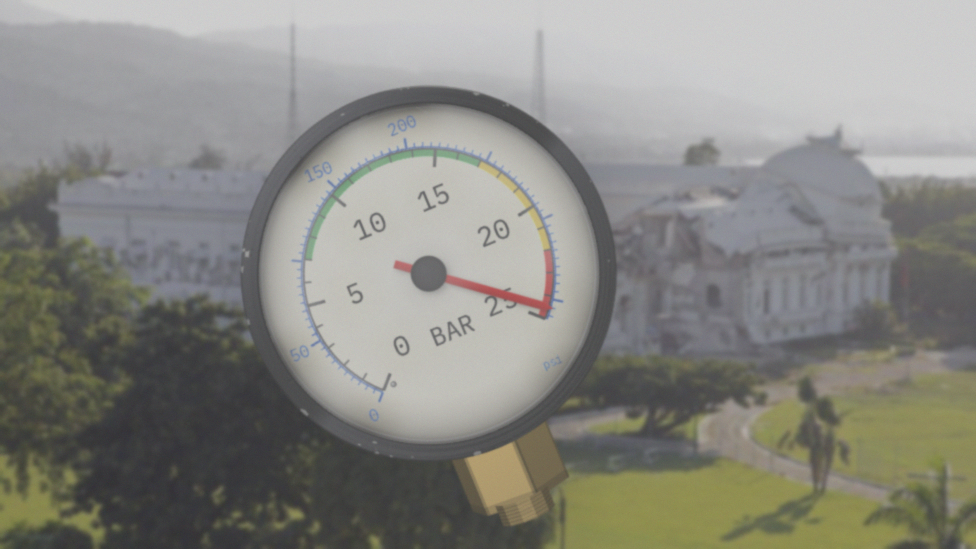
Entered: value=24.5 unit=bar
